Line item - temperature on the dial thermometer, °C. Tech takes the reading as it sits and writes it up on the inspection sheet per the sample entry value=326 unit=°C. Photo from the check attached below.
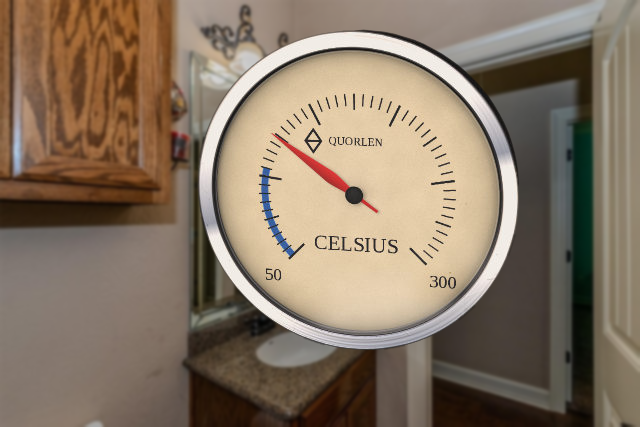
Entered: value=125 unit=°C
